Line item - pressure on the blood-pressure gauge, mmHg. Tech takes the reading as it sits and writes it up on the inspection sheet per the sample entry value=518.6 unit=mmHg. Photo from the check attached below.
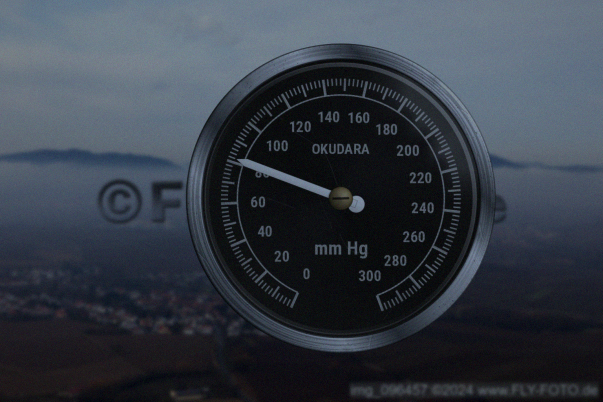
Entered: value=82 unit=mmHg
